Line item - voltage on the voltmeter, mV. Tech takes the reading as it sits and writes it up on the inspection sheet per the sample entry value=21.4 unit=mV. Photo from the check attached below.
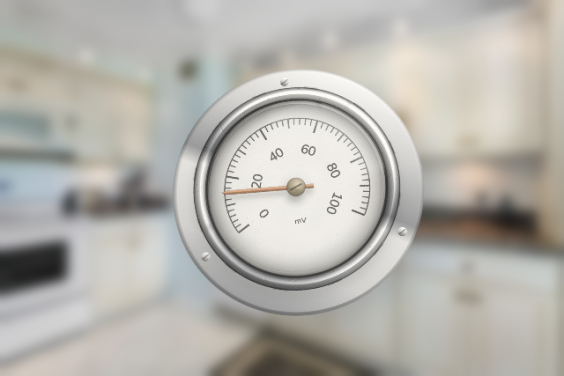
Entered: value=14 unit=mV
